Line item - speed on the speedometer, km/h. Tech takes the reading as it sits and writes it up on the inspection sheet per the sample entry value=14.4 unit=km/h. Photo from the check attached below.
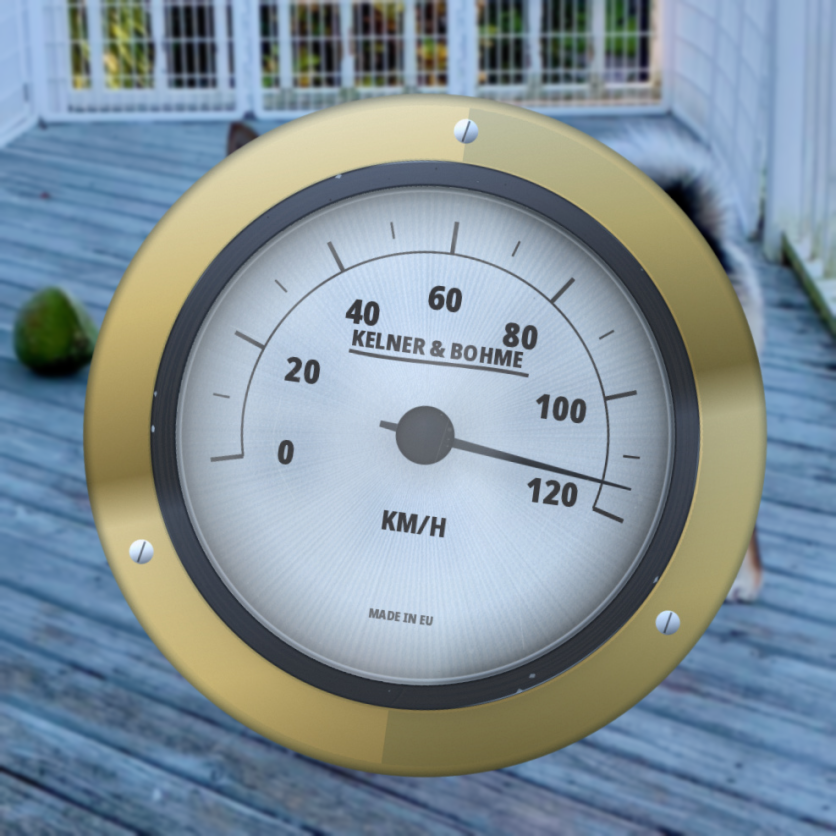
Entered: value=115 unit=km/h
